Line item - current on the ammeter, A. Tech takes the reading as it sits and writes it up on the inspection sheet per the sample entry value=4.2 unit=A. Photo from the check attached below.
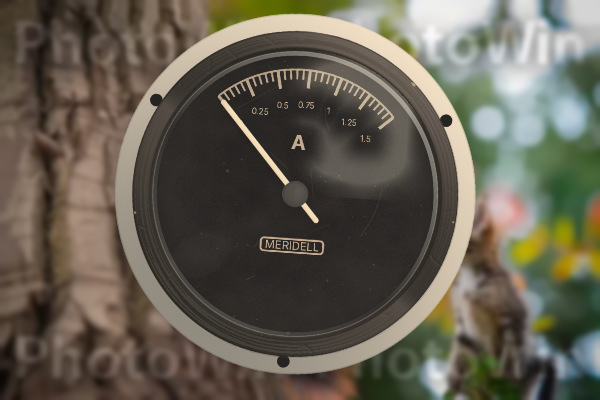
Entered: value=0 unit=A
